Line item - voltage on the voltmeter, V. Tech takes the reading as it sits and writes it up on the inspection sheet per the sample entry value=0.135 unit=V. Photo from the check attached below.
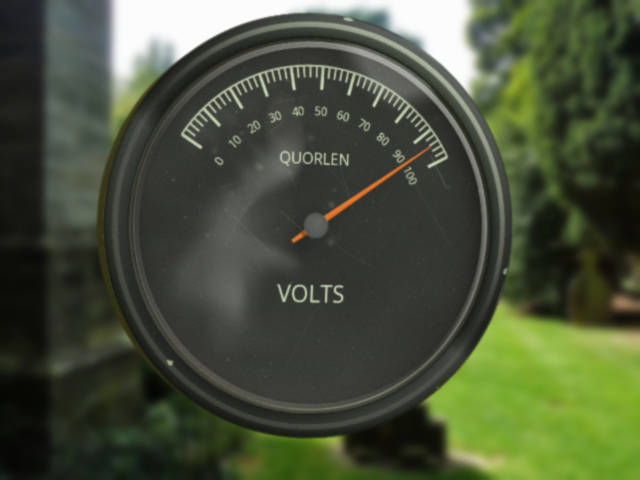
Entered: value=94 unit=V
